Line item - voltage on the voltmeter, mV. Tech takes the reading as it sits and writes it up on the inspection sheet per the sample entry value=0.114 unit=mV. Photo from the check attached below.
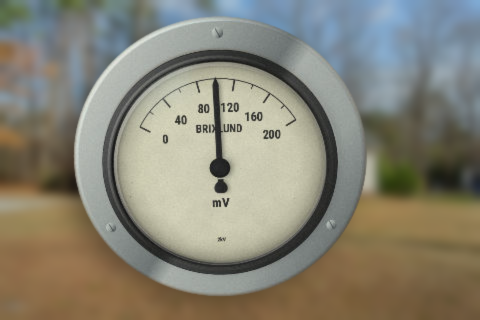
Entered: value=100 unit=mV
